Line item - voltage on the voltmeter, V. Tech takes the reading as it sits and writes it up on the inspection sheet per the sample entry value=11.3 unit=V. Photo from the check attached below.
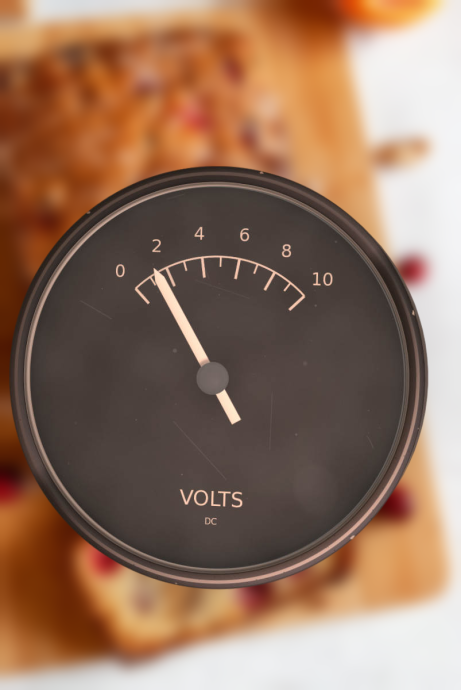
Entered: value=1.5 unit=V
